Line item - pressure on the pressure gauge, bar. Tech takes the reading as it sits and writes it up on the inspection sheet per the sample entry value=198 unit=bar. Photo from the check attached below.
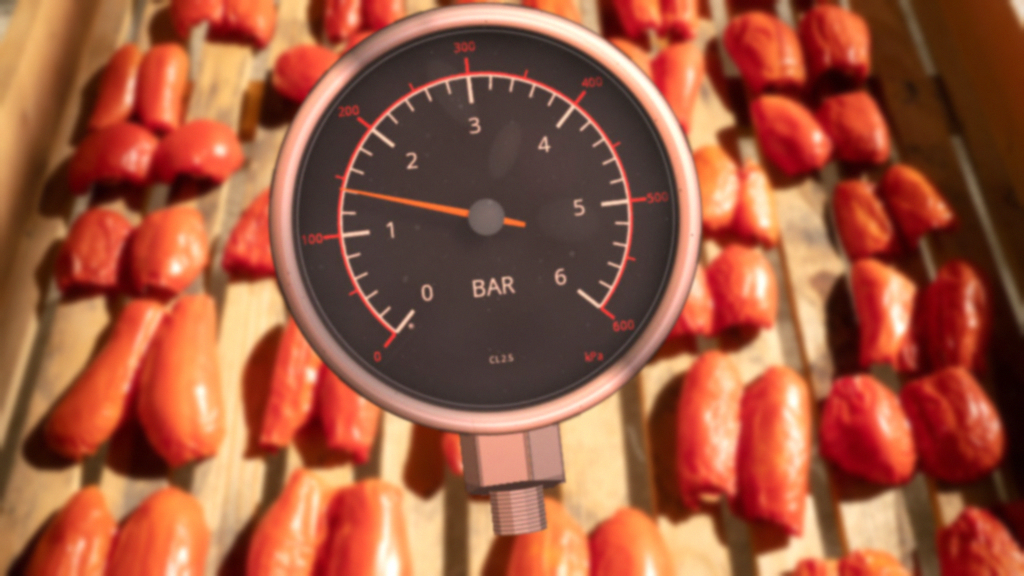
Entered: value=1.4 unit=bar
